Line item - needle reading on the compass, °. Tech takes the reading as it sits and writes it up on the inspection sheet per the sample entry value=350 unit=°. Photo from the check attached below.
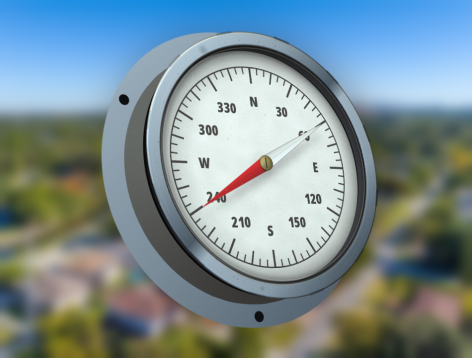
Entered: value=240 unit=°
